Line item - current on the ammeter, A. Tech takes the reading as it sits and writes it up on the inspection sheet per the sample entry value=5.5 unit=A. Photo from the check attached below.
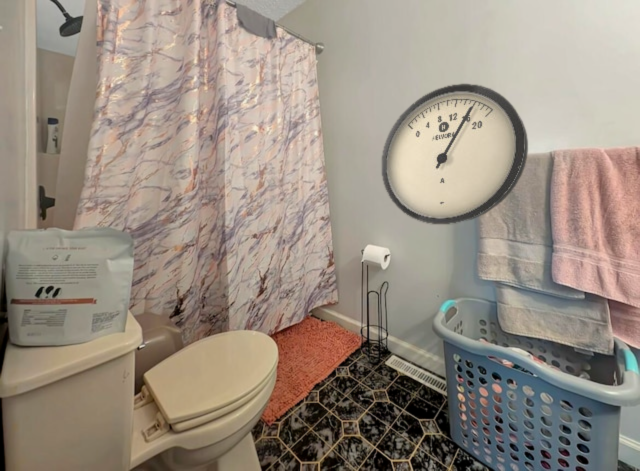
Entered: value=16 unit=A
